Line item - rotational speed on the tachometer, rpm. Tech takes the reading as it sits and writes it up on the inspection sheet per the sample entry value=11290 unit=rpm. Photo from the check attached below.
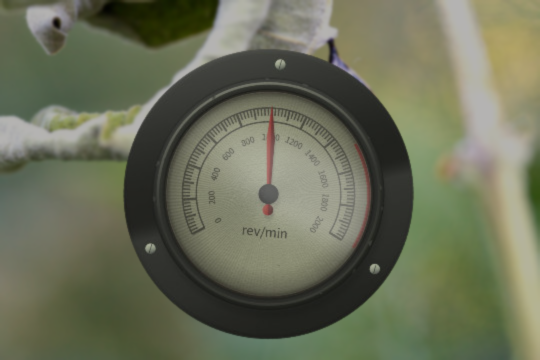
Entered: value=1000 unit=rpm
